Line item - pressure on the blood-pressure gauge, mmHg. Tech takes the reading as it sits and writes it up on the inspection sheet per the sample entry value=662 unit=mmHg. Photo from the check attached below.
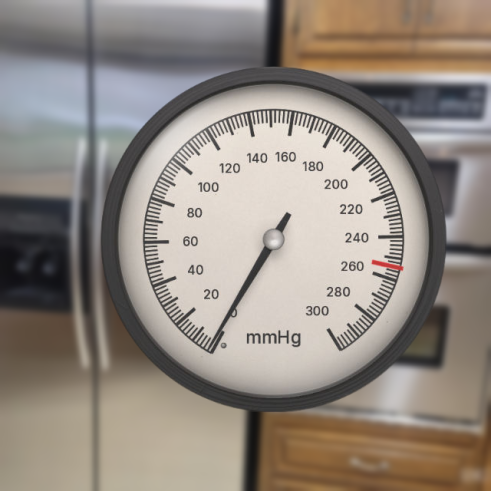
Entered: value=2 unit=mmHg
